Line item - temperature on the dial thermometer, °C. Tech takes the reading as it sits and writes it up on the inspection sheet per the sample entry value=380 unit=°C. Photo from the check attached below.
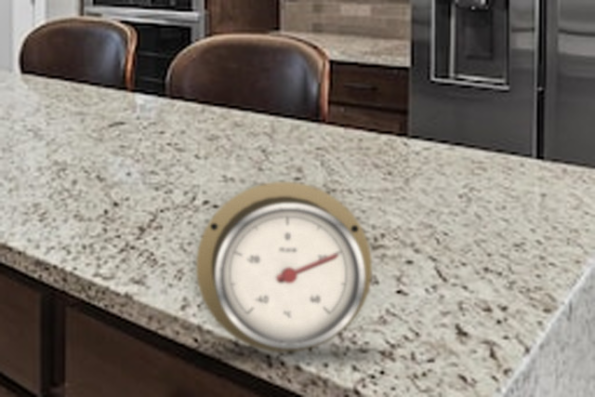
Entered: value=20 unit=°C
